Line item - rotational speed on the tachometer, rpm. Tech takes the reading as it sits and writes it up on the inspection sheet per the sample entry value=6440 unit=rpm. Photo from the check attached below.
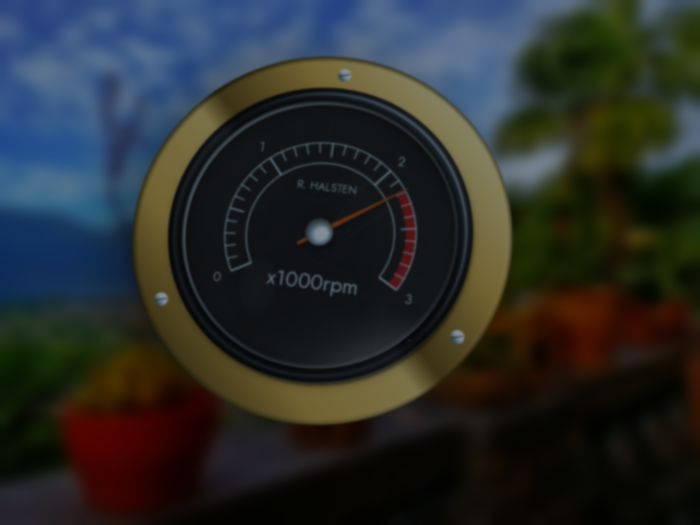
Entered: value=2200 unit=rpm
